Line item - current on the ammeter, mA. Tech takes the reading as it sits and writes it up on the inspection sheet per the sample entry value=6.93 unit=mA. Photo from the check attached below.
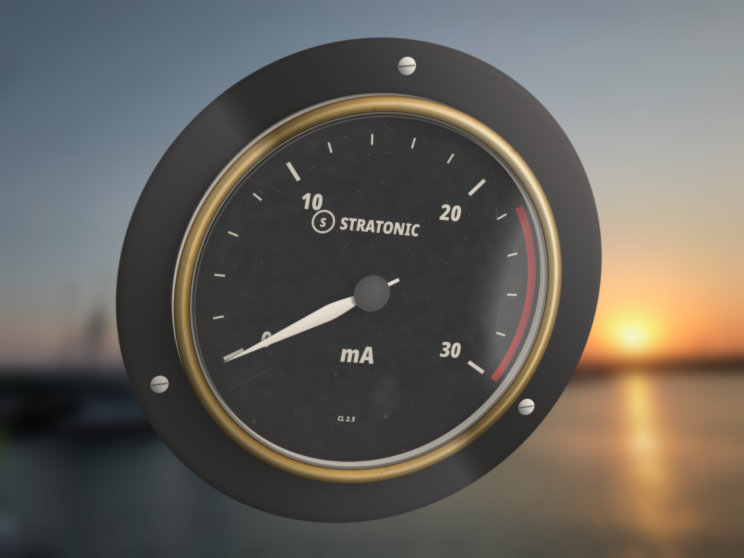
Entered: value=0 unit=mA
